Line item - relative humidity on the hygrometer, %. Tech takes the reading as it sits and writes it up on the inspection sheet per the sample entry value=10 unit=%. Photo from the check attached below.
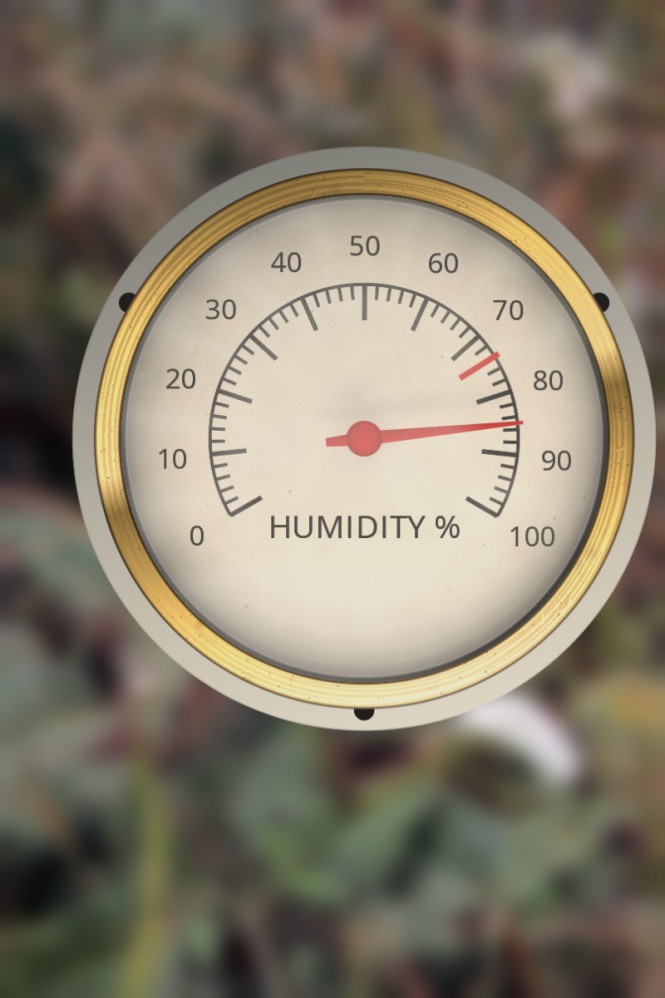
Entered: value=85 unit=%
